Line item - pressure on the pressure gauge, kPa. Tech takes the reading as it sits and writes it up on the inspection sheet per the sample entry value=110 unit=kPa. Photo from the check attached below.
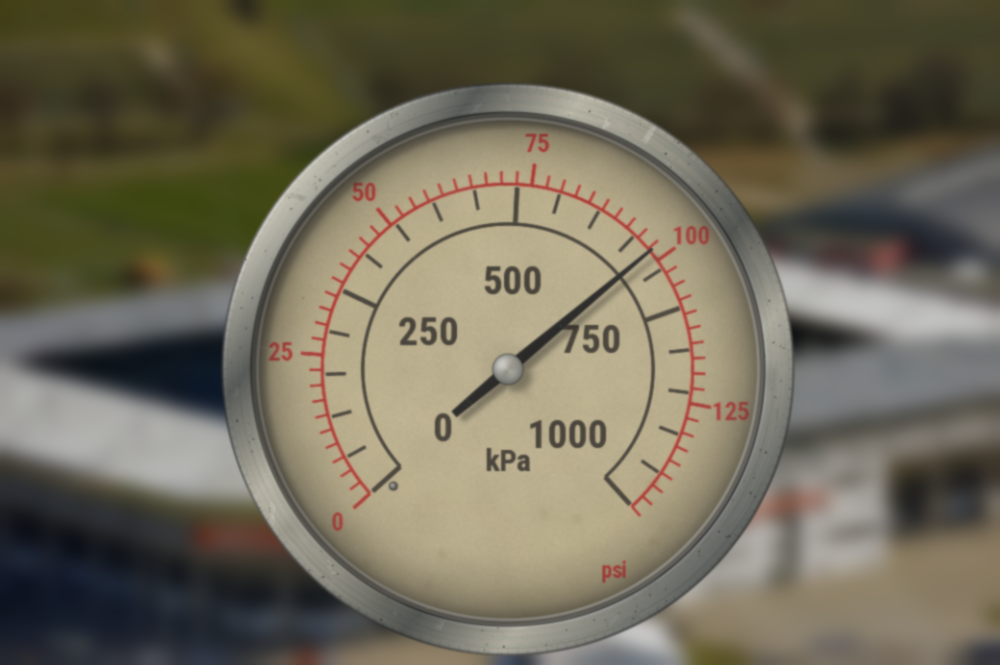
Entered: value=675 unit=kPa
